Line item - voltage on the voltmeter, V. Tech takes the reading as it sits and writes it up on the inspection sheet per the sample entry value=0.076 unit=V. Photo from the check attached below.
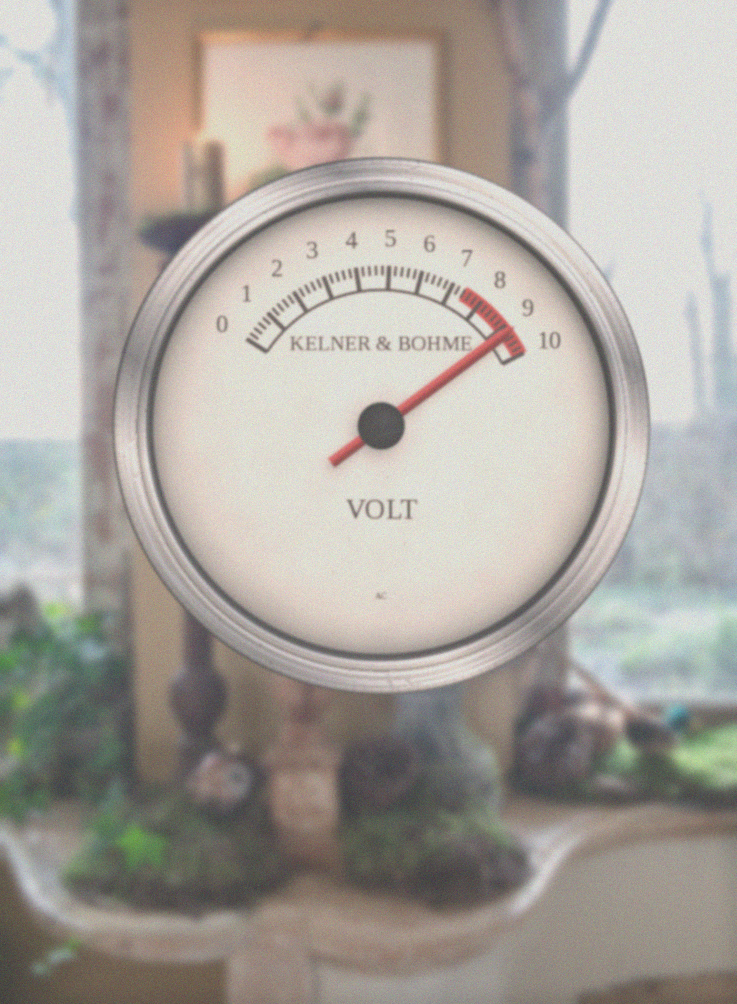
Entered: value=9.2 unit=V
